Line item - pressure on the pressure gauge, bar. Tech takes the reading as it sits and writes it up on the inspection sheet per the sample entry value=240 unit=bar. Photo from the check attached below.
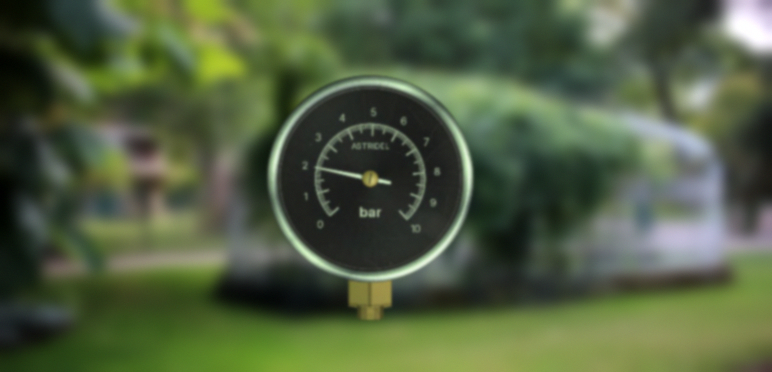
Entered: value=2 unit=bar
